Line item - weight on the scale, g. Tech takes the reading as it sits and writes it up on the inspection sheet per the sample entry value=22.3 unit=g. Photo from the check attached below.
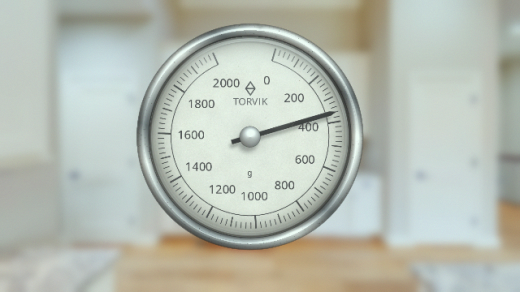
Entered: value=360 unit=g
